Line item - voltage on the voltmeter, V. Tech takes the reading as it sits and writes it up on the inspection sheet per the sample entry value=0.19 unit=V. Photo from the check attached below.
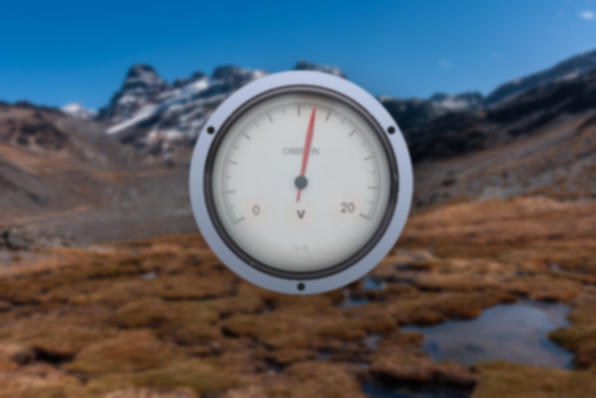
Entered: value=11 unit=V
